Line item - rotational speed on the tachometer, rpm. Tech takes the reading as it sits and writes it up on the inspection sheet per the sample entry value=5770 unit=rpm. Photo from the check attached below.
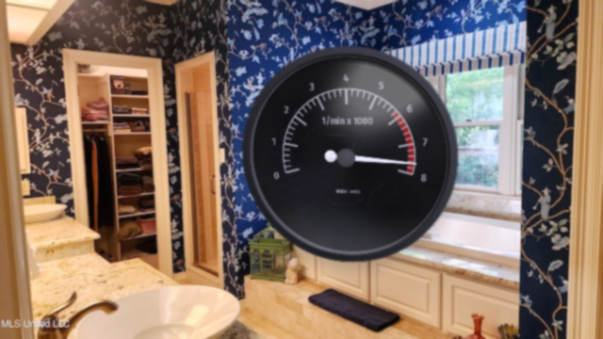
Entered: value=7600 unit=rpm
